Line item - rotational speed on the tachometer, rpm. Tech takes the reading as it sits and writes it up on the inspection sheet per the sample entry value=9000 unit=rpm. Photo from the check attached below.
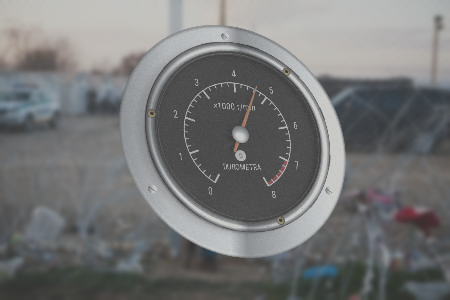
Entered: value=4600 unit=rpm
